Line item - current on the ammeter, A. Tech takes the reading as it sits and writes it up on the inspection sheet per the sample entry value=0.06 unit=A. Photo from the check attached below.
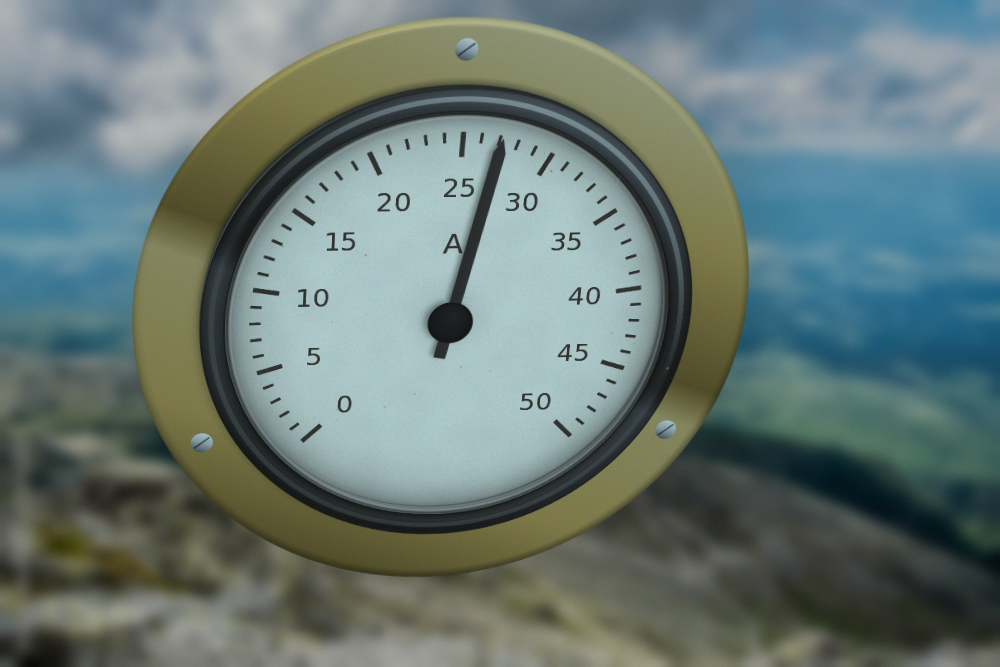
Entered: value=27 unit=A
